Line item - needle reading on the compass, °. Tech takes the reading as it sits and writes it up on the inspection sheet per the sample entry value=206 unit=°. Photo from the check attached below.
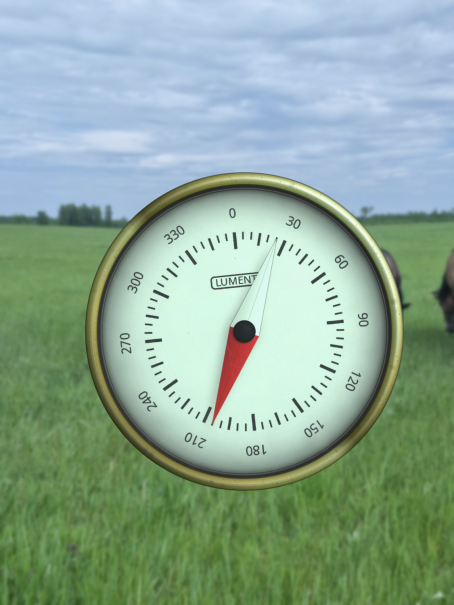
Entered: value=205 unit=°
